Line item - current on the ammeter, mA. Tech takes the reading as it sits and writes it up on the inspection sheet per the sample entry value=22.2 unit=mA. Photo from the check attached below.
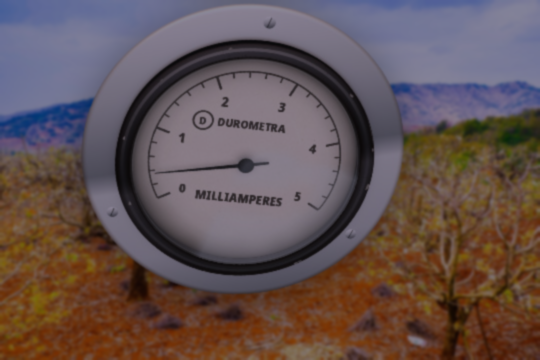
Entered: value=0.4 unit=mA
